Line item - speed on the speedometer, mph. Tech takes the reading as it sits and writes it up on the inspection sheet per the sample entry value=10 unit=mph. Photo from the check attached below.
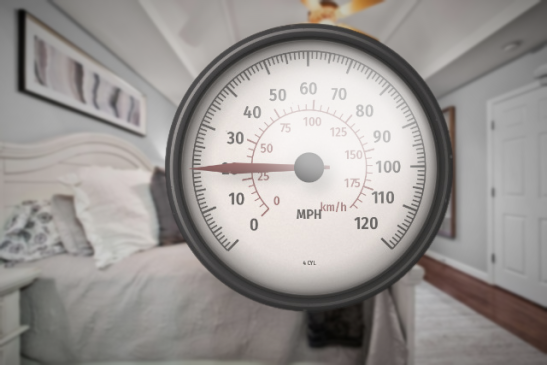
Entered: value=20 unit=mph
